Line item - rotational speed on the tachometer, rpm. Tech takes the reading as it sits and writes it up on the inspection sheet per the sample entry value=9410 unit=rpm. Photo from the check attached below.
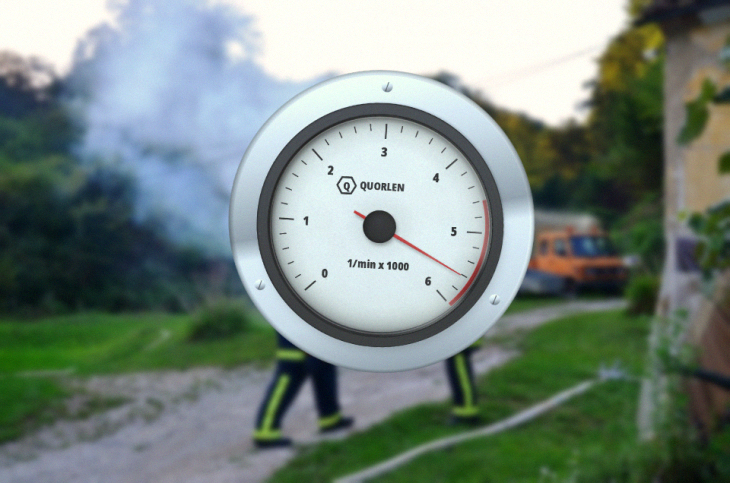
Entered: value=5600 unit=rpm
